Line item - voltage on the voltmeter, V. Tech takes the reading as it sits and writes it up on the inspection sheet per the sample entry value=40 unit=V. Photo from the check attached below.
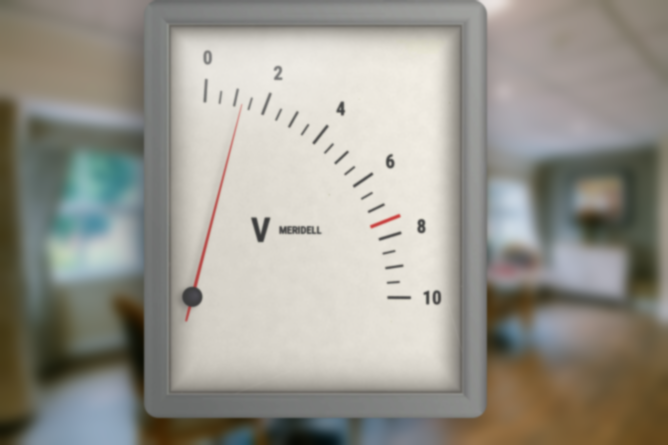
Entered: value=1.25 unit=V
